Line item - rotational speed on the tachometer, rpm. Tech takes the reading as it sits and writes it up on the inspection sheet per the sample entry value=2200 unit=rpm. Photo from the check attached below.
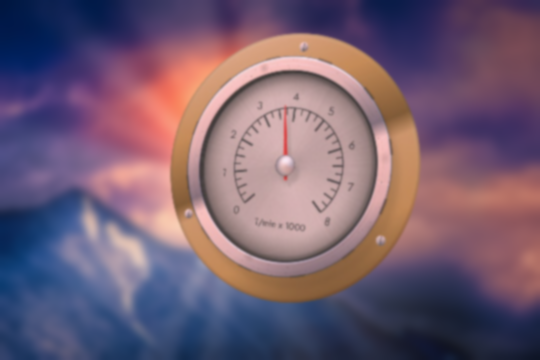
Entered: value=3750 unit=rpm
